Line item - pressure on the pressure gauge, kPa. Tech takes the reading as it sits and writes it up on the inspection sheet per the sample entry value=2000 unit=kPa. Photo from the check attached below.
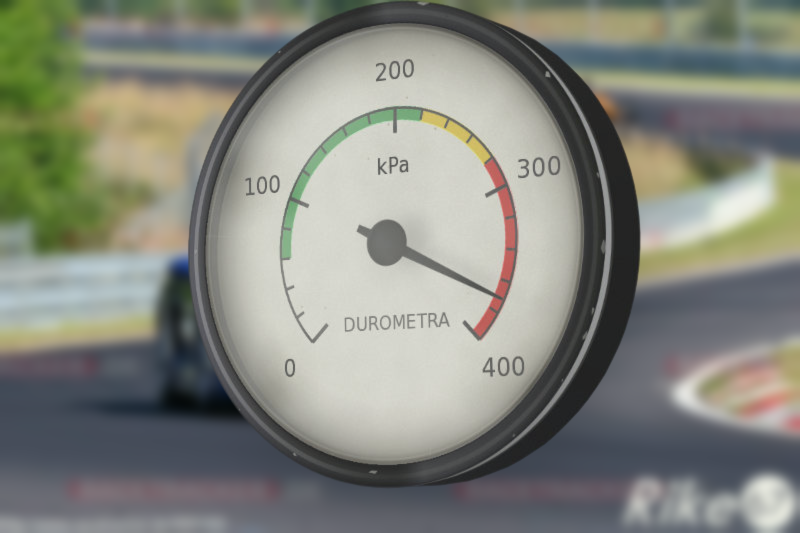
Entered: value=370 unit=kPa
